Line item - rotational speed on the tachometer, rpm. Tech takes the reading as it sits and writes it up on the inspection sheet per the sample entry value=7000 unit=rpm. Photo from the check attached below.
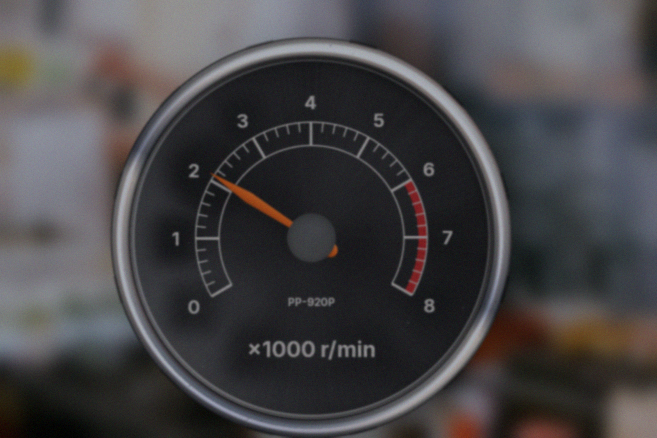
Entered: value=2100 unit=rpm
